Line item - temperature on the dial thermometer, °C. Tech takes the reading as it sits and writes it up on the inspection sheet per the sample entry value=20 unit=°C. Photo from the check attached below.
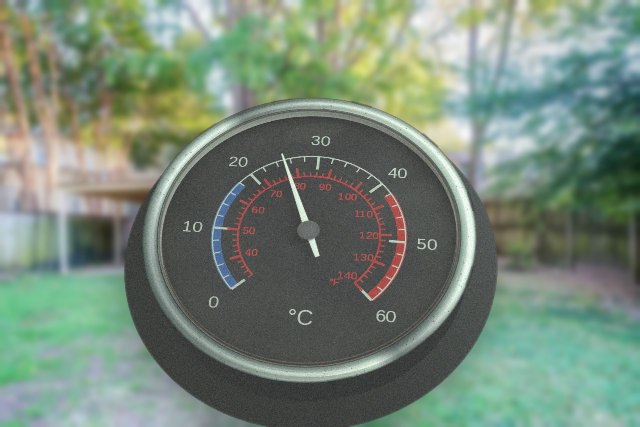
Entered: value=25 unit=°C
